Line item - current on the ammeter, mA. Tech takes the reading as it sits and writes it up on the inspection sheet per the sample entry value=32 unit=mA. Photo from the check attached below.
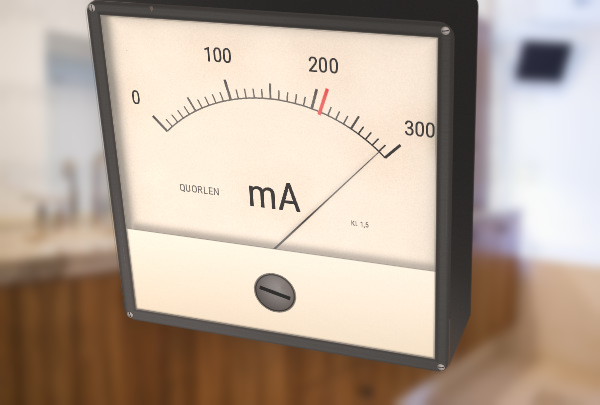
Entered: value=290 unit=mA
